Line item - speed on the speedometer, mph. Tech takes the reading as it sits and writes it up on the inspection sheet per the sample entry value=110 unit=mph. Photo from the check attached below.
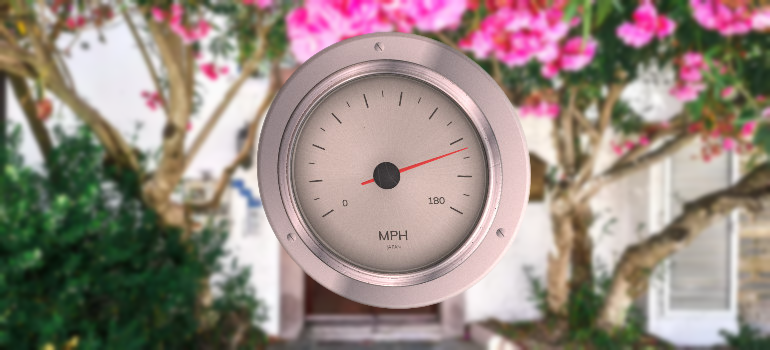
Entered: value=145 unit=mph
